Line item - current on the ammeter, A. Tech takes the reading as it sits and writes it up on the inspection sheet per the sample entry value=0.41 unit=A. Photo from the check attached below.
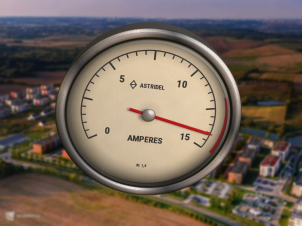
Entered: value=14 unit=A
